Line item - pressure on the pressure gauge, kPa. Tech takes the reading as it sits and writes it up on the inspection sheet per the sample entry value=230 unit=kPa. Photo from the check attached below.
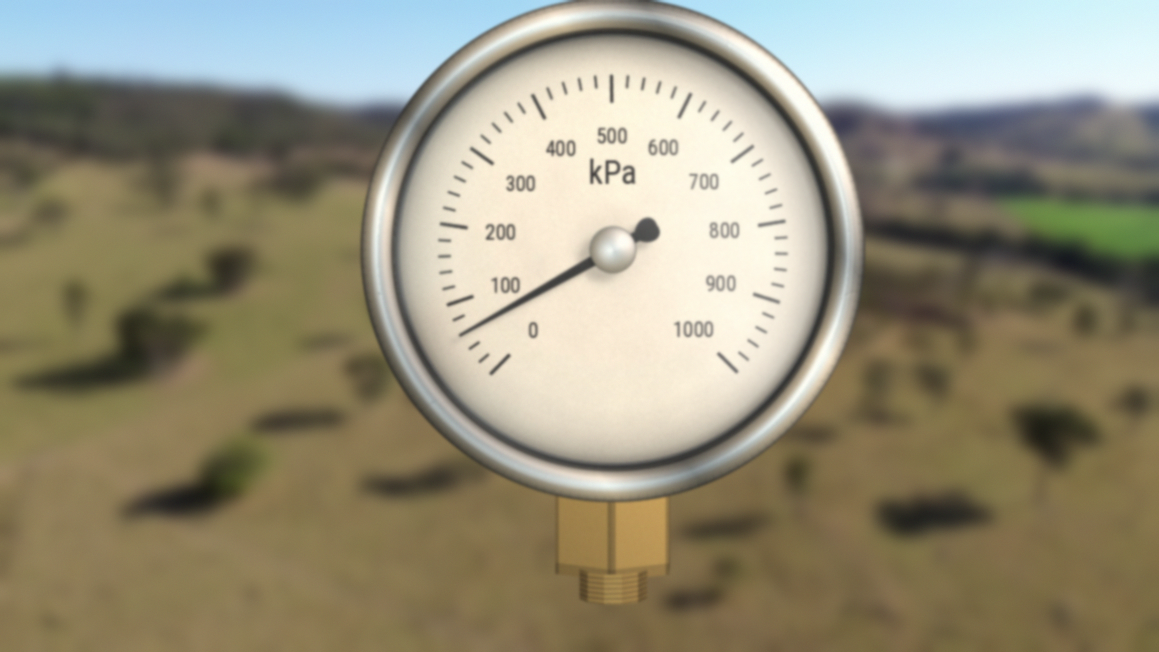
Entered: value=60 unit=kPa
